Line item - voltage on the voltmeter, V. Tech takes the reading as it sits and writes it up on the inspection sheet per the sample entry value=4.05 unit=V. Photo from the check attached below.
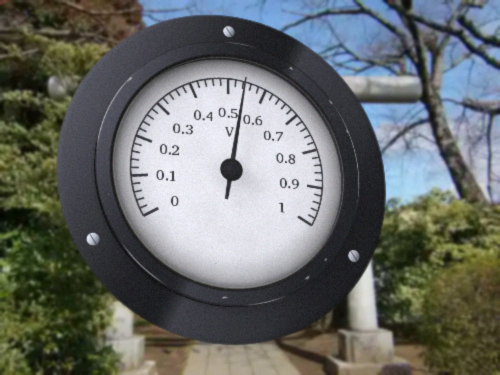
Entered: value=0.54 unit=V
